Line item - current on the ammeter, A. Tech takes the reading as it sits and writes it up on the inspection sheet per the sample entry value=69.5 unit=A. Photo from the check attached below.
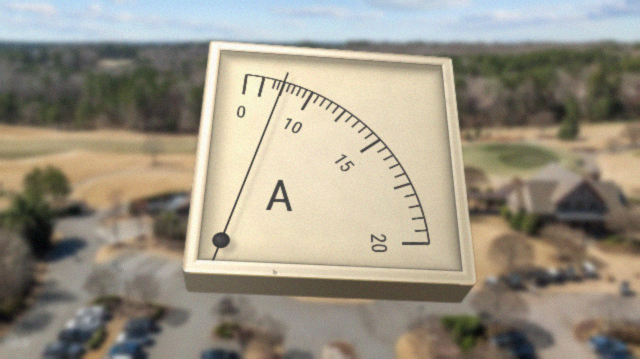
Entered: value=7.5 unit=A
